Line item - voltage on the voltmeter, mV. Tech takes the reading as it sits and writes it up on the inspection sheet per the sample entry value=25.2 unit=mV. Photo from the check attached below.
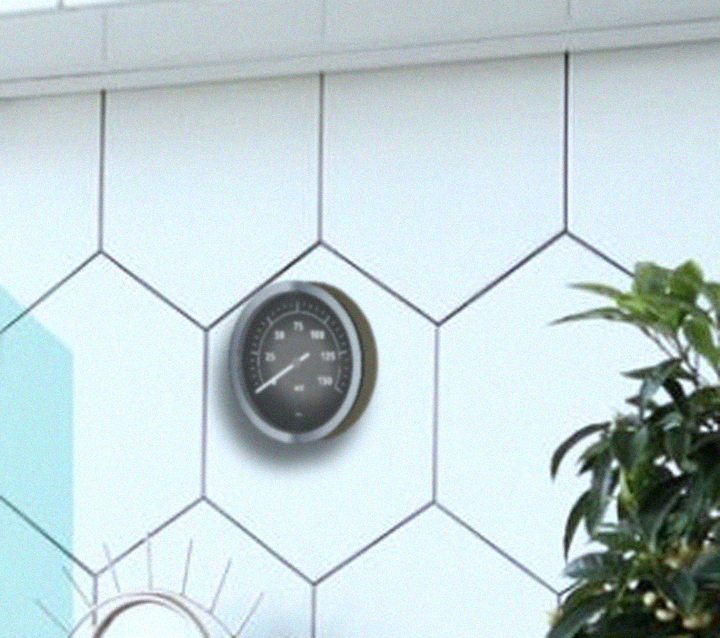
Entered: value=0 unit=mV
